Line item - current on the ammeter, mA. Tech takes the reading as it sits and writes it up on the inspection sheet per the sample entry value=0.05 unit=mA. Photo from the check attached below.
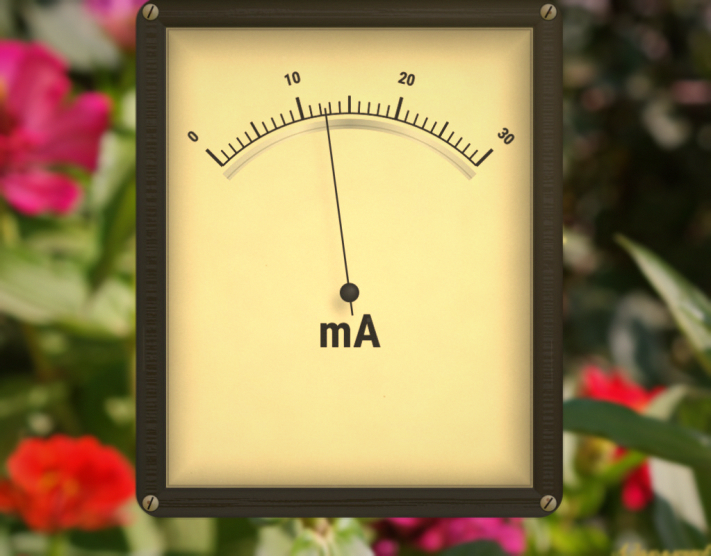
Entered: value=12.5 unit=mA
